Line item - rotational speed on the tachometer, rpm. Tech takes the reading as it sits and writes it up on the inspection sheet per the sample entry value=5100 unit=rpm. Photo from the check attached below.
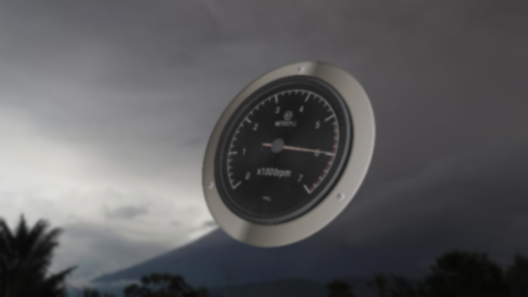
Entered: value=6000 unit=rpm
